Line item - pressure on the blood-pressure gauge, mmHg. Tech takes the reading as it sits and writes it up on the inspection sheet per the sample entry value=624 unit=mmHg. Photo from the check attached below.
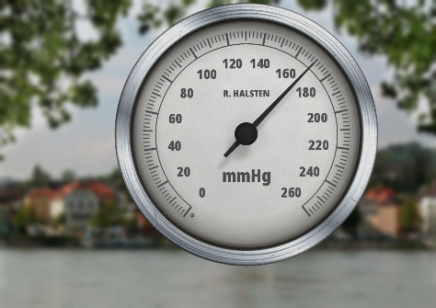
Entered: value=170 unit=mmHg
